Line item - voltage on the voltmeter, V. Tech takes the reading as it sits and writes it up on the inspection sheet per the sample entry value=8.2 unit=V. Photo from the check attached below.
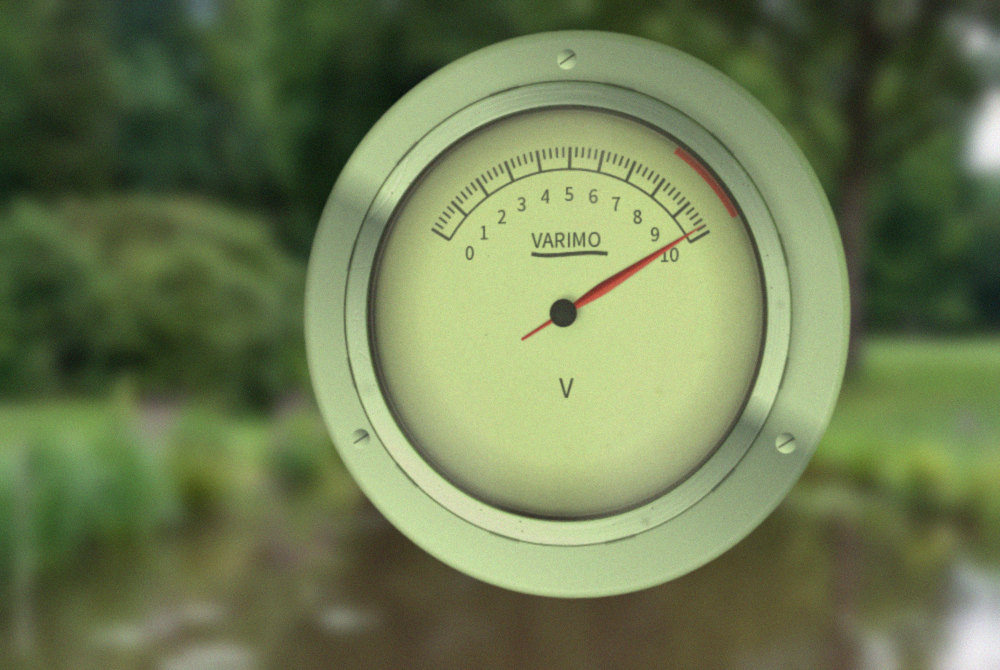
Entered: value=9.8 unit=V
